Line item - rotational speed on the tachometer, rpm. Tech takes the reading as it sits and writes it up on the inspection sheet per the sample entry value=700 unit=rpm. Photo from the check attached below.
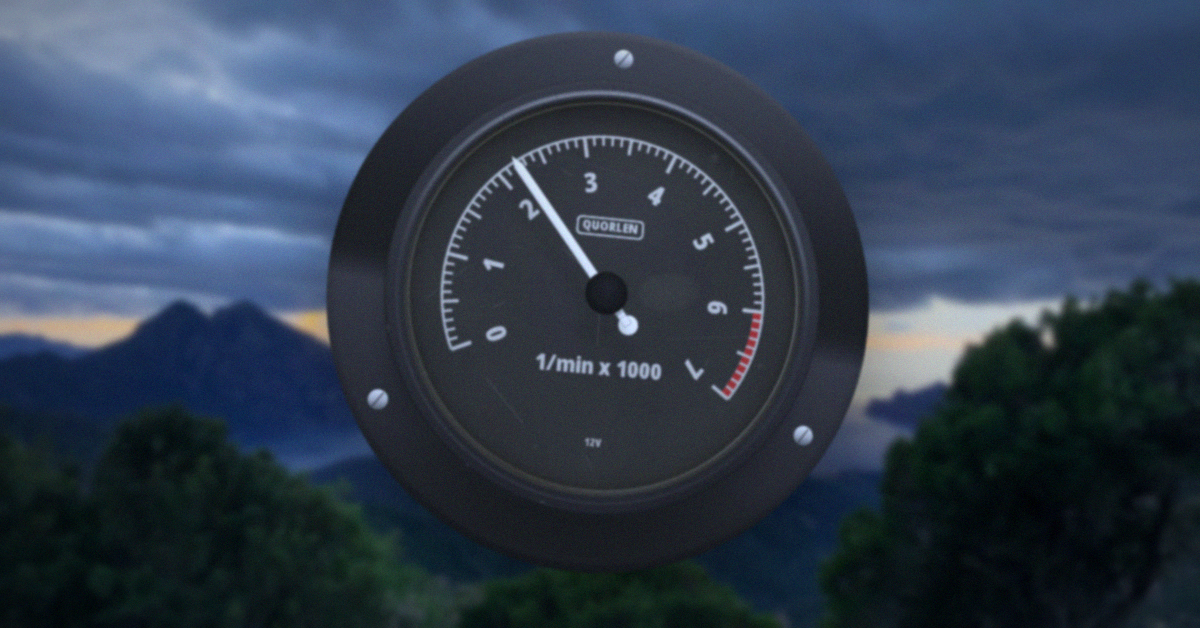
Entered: value=2200 unit=rpm
